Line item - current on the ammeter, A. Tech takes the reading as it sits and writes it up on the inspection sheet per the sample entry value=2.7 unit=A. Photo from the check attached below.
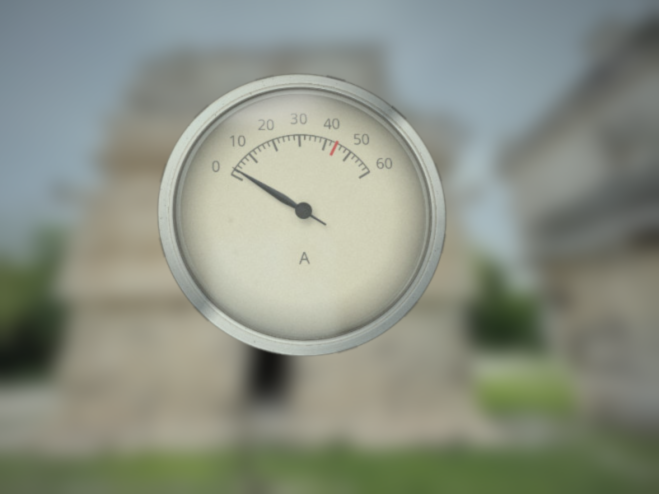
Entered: value=2 unit=A
